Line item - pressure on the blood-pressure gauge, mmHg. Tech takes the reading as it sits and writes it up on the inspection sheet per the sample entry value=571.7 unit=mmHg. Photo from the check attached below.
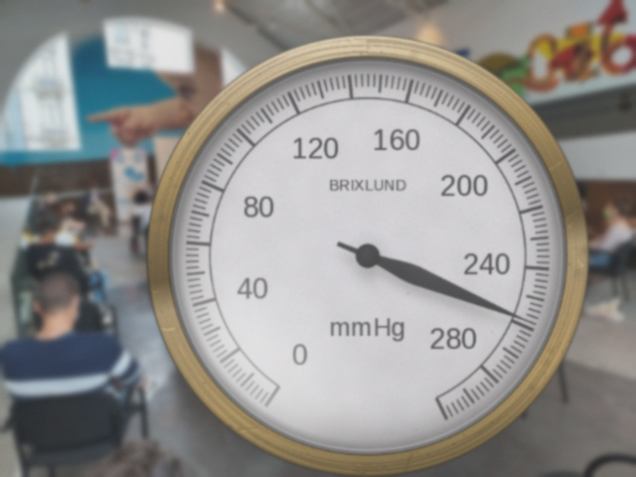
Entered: value=258 unit=mmHg
